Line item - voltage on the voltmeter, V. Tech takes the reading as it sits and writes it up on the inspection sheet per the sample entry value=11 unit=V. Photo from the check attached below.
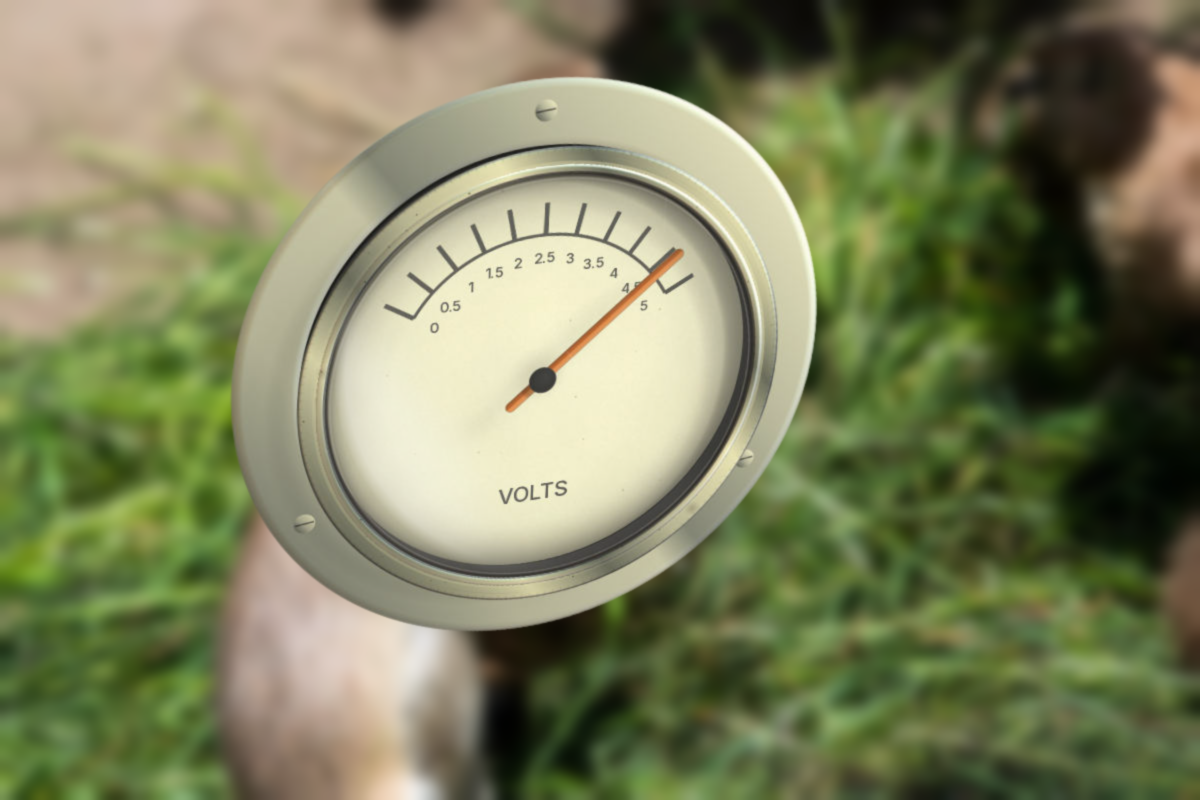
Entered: value=4.5 unit=V
